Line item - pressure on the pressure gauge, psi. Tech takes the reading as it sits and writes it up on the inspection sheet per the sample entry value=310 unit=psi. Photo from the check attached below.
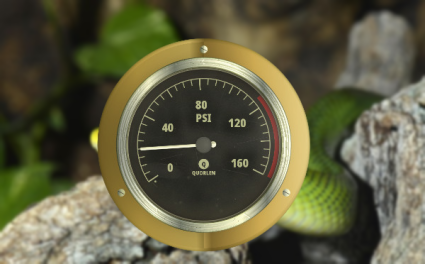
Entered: value=20 unit=psi
